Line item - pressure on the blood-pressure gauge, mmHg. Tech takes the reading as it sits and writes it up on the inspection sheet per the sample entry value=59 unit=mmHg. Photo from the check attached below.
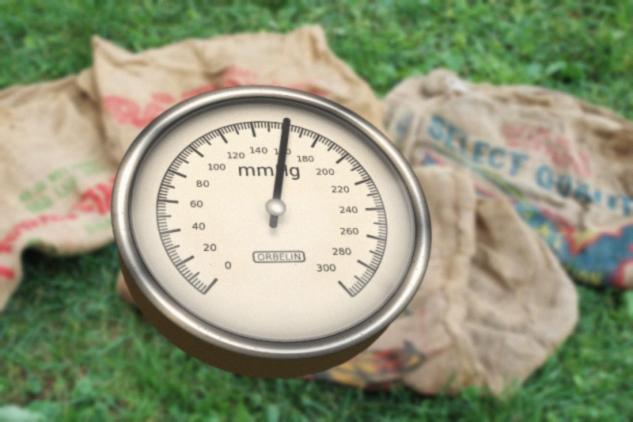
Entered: value=160 unit=mmHg
